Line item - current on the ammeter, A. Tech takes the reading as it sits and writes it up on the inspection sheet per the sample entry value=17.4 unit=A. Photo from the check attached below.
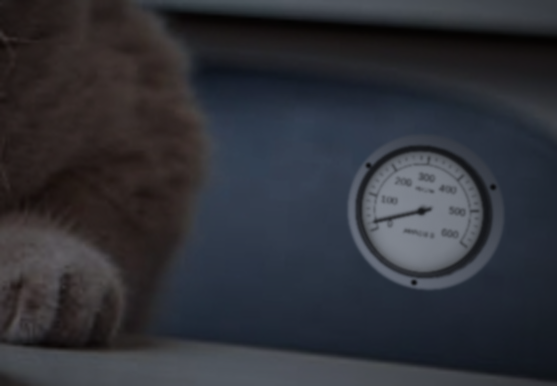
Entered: value=20 unit=A
